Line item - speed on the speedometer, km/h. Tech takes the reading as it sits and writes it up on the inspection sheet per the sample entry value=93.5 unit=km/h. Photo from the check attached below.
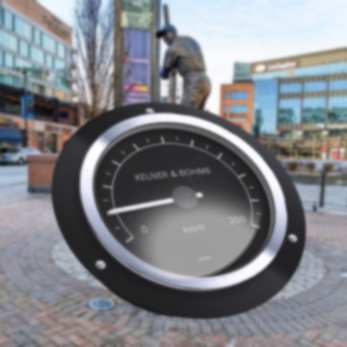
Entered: value=20 unit=km/h
